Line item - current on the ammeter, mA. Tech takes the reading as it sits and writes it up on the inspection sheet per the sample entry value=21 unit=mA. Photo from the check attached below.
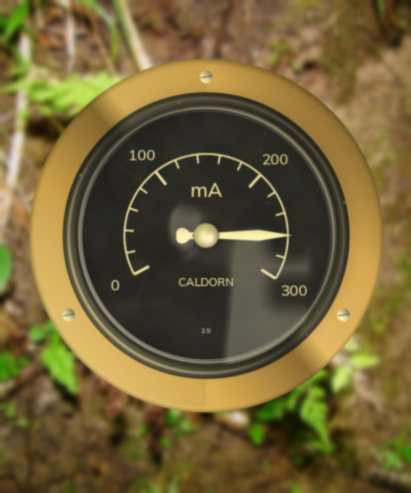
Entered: value=260 unit=mA
